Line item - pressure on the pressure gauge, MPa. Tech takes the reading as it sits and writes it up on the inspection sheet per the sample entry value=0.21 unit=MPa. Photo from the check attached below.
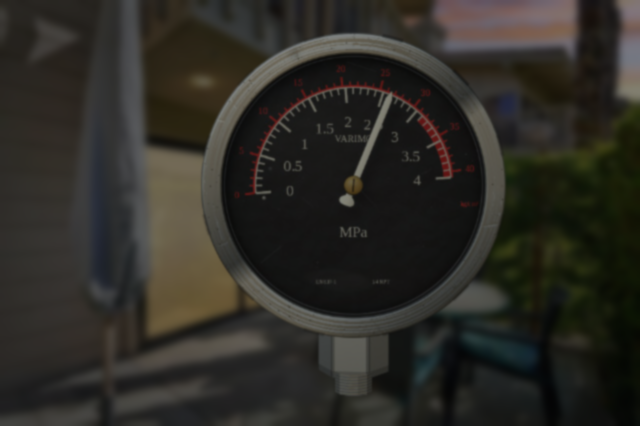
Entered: value=2.6 unit=MPa
